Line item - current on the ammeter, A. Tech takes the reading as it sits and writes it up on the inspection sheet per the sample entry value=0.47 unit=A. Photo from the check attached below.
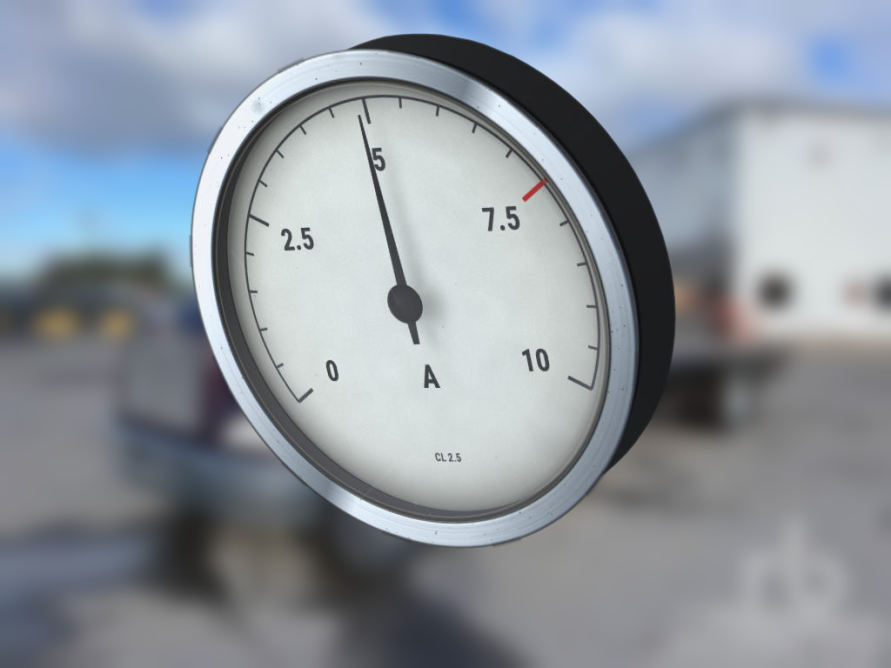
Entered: value=5 unit=A
